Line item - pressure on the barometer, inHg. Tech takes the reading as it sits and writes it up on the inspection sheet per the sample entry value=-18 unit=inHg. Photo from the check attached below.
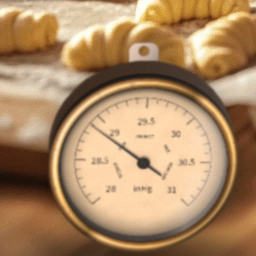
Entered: value=28.9 unit=inHg
